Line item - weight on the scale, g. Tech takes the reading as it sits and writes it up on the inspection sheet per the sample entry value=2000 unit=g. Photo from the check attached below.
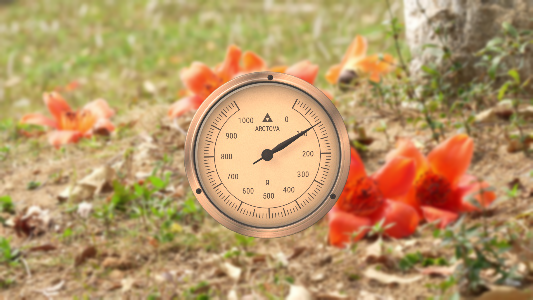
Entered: value=100 unit=g
